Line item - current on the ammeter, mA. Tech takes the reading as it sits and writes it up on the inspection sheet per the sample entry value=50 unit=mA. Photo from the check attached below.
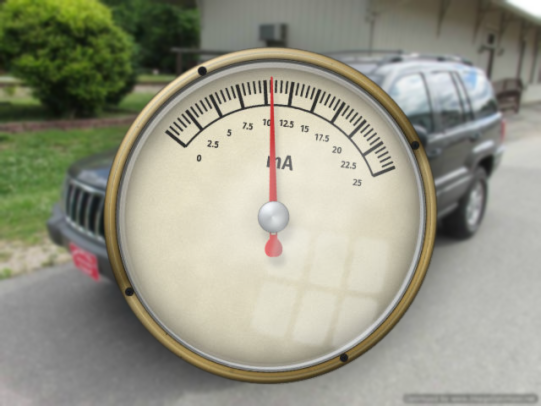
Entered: value=10.5 unit=mA
